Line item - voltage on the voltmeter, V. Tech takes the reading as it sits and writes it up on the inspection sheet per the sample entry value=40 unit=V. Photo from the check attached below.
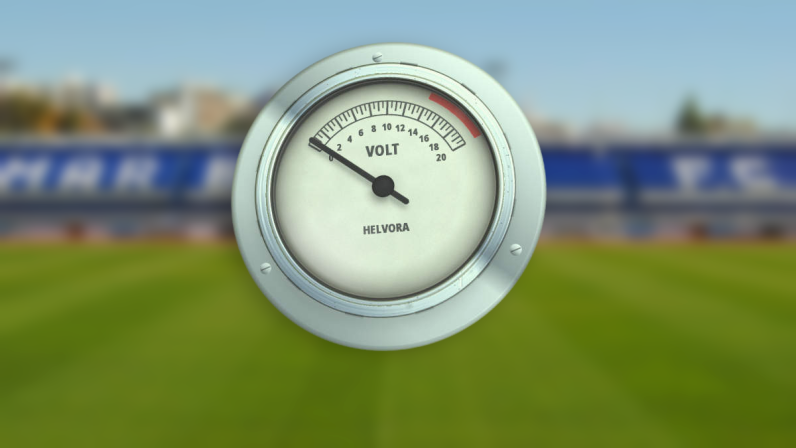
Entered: value=0.5 unit=V
